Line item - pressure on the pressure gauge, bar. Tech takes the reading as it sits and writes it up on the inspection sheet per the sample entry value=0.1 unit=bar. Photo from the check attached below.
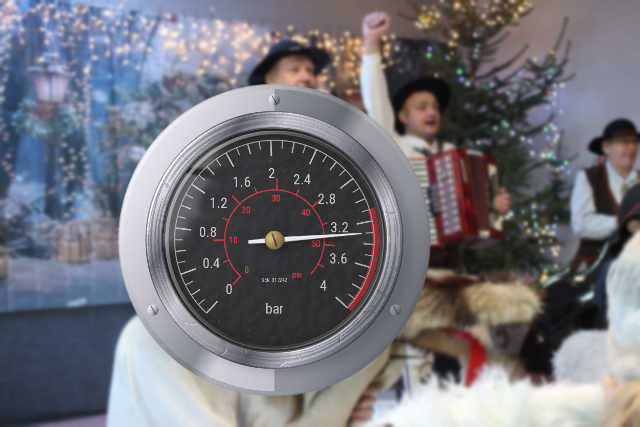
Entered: value=3.3 unit=bar
